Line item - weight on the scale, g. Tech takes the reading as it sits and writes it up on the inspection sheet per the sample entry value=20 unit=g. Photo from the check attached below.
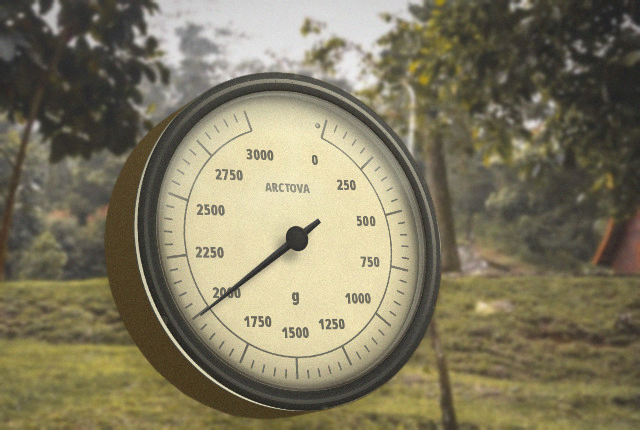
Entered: value=2000 unit=g
